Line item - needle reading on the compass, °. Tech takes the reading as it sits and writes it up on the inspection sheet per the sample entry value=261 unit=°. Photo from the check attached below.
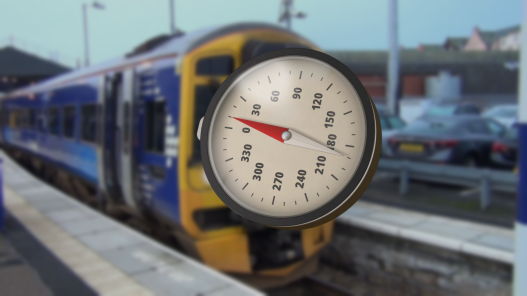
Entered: value=10 unit=°
